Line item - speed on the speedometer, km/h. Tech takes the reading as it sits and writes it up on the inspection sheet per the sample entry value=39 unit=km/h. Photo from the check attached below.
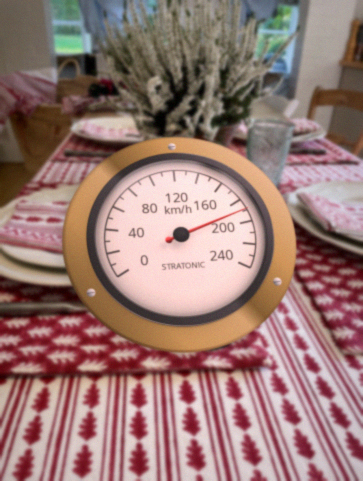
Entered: value=190 unit=km/h
